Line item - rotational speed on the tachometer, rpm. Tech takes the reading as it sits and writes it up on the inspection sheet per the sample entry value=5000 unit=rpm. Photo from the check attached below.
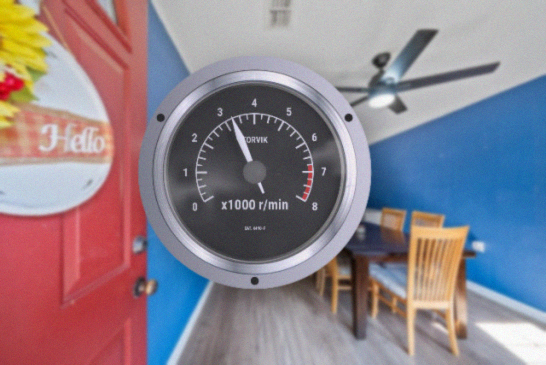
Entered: value=3250 unit=rpm
